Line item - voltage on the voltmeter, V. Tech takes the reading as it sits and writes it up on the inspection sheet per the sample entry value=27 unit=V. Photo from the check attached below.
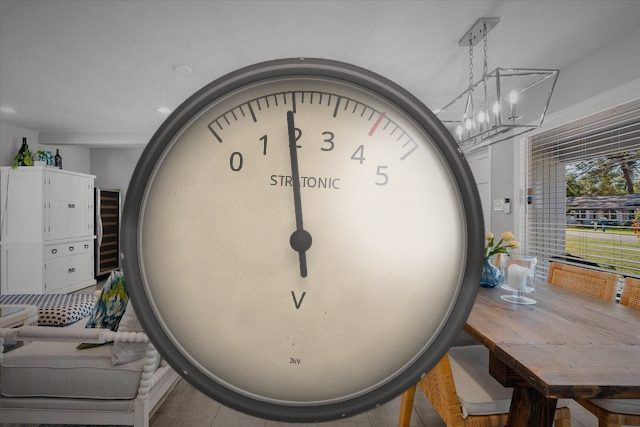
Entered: value=1.9 unit=V
